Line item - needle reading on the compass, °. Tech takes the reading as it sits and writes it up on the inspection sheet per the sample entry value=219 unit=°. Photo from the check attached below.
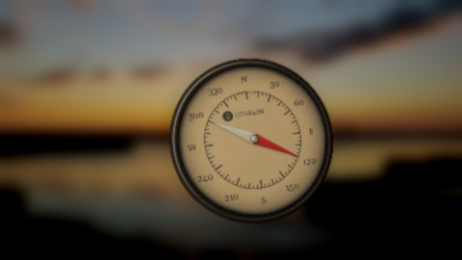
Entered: value=120 unit=°
